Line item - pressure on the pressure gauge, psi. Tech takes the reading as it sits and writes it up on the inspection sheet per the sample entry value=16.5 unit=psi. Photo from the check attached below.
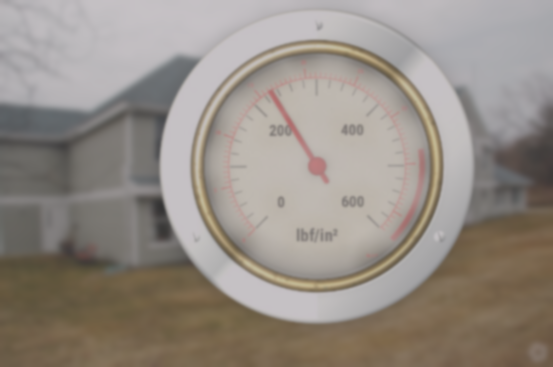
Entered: value=230 unit=psi
